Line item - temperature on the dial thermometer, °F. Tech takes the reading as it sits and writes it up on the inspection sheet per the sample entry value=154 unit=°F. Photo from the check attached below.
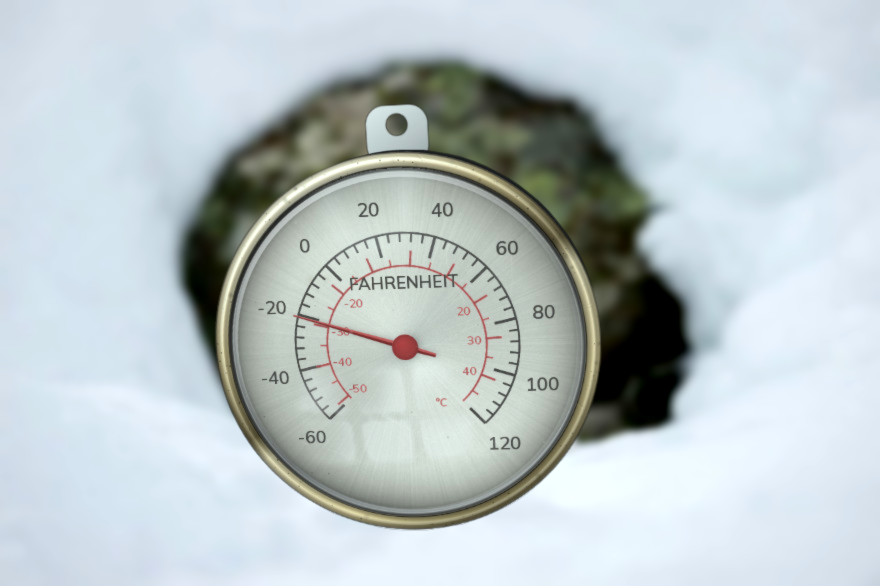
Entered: value=-20 unit=°F
